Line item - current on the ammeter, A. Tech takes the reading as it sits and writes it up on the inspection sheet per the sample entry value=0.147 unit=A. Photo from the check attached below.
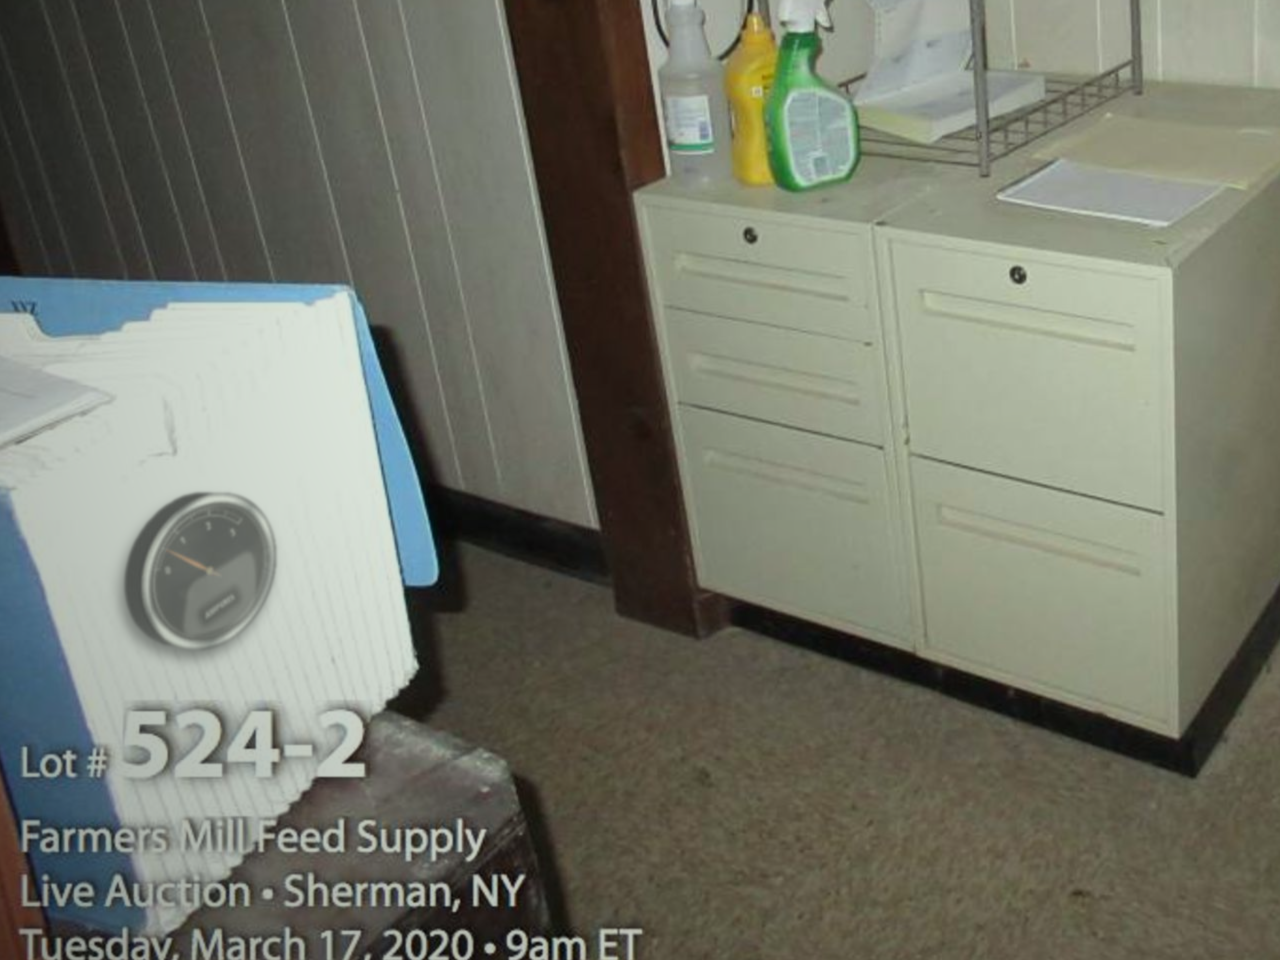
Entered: value=0.5 unit=A
